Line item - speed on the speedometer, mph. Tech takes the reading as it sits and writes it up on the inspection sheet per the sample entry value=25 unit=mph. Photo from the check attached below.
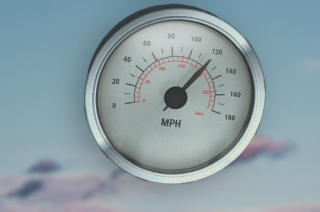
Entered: value=120 unit=mph
